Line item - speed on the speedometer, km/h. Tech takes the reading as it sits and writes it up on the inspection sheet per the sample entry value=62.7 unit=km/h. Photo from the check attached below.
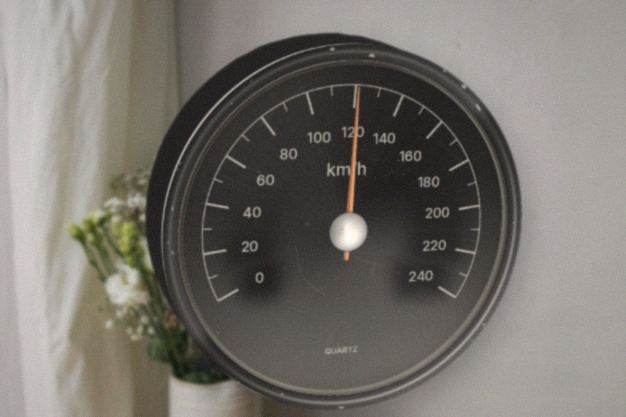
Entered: value=120 unit=km/h
